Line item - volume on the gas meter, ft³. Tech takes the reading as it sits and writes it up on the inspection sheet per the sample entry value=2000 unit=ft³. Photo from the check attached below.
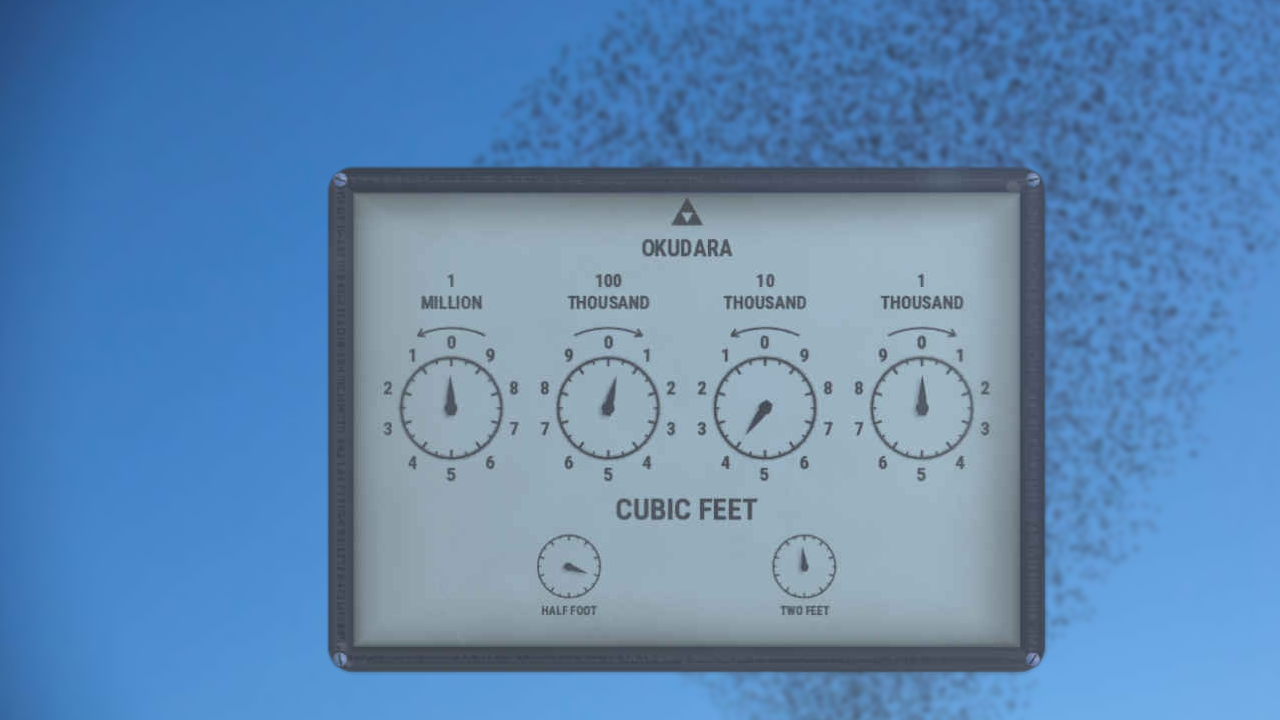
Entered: value=4000 unit=ft³
